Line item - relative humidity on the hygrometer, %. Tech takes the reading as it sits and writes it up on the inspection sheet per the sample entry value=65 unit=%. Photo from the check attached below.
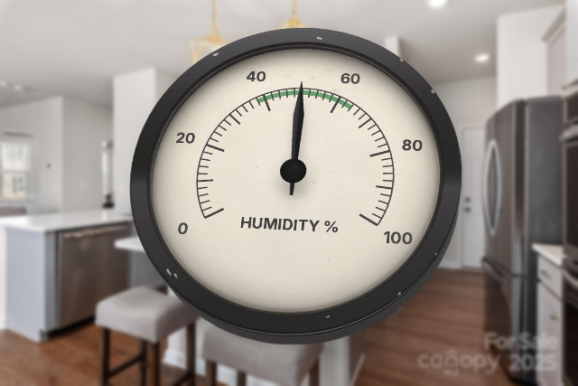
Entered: value=50 unit=%
